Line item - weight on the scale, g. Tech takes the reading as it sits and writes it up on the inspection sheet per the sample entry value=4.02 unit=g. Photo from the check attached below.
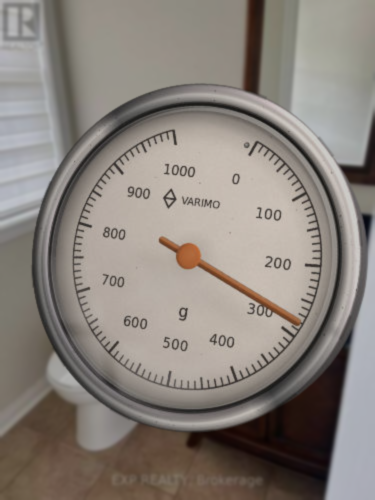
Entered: value=280 unit=g
